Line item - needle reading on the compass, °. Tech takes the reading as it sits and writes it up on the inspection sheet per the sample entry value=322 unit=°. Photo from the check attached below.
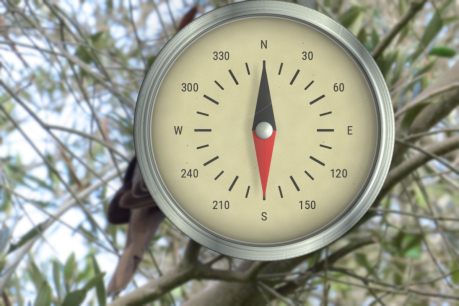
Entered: value=180 unit=°
